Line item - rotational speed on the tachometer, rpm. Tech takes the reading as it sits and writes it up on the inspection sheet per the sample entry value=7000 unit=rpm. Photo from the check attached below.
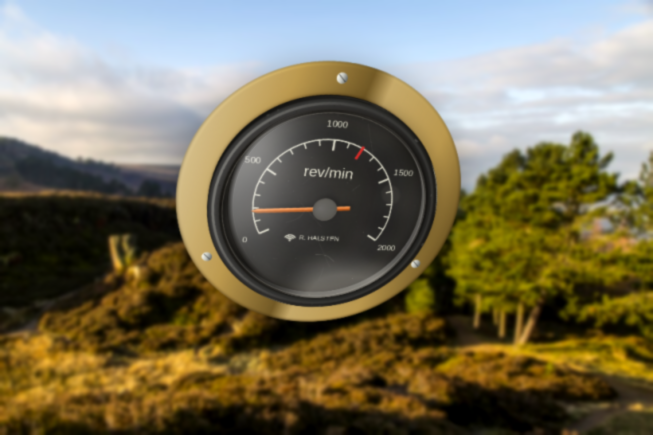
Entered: value=200 unit=rpm
